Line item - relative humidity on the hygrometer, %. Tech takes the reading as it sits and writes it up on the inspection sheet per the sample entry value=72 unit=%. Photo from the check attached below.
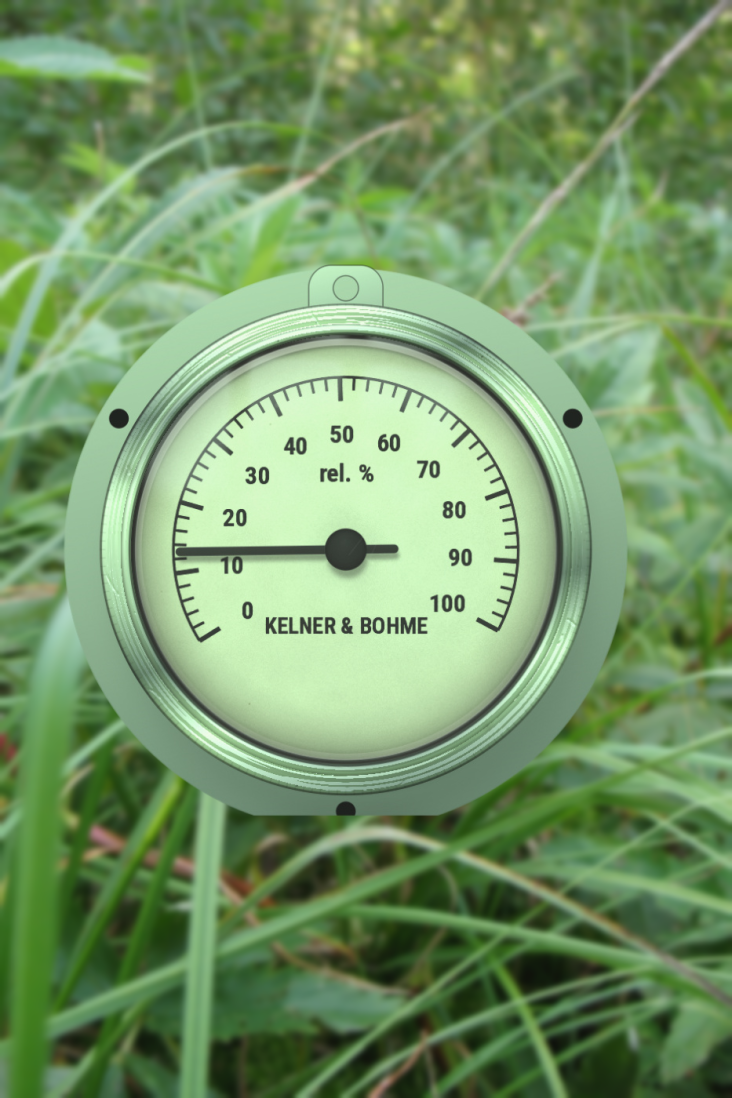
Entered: value=13 unit=%
